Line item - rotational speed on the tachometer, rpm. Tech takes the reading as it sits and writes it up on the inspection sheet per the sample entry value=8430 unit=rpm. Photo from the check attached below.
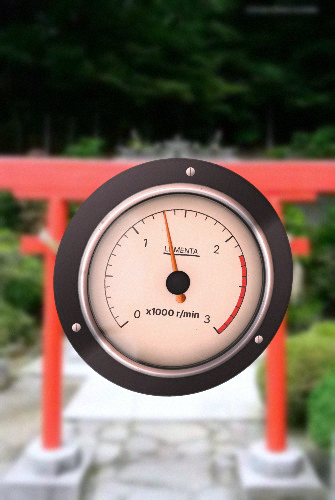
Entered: value=1300 unit=rpm
